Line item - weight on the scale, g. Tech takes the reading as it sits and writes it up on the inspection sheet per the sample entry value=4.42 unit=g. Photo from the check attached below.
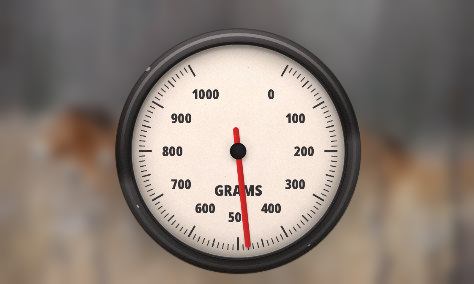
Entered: value=480 unit=g
